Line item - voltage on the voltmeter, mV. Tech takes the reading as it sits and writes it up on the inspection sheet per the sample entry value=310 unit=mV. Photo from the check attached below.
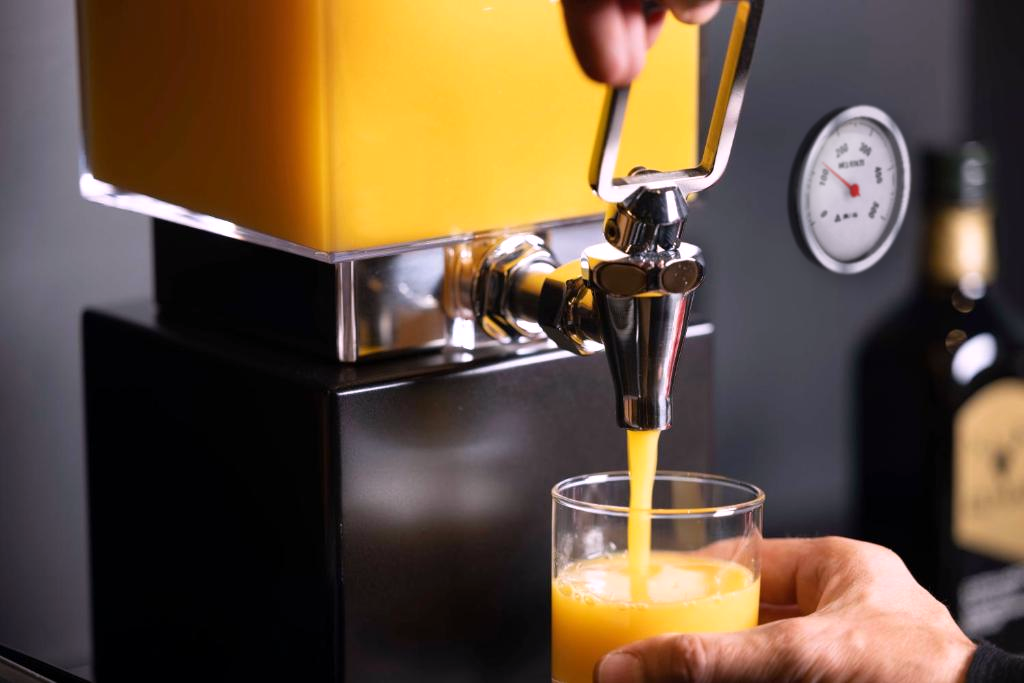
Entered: value=125 unit=mV
